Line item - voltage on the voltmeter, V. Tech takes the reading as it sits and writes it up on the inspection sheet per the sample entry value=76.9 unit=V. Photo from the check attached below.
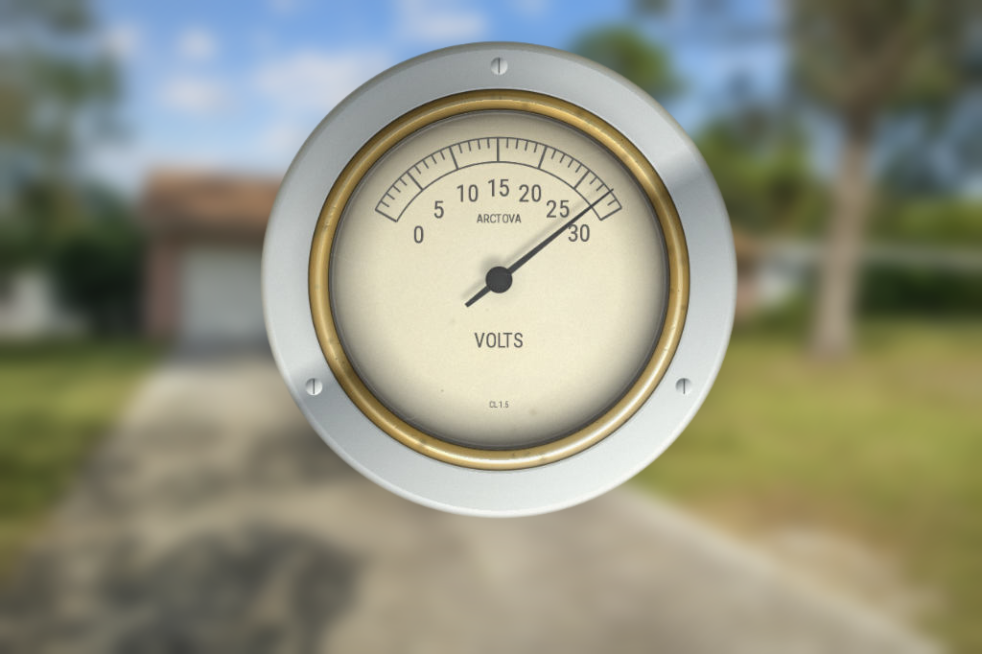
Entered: value=28 unit=V
